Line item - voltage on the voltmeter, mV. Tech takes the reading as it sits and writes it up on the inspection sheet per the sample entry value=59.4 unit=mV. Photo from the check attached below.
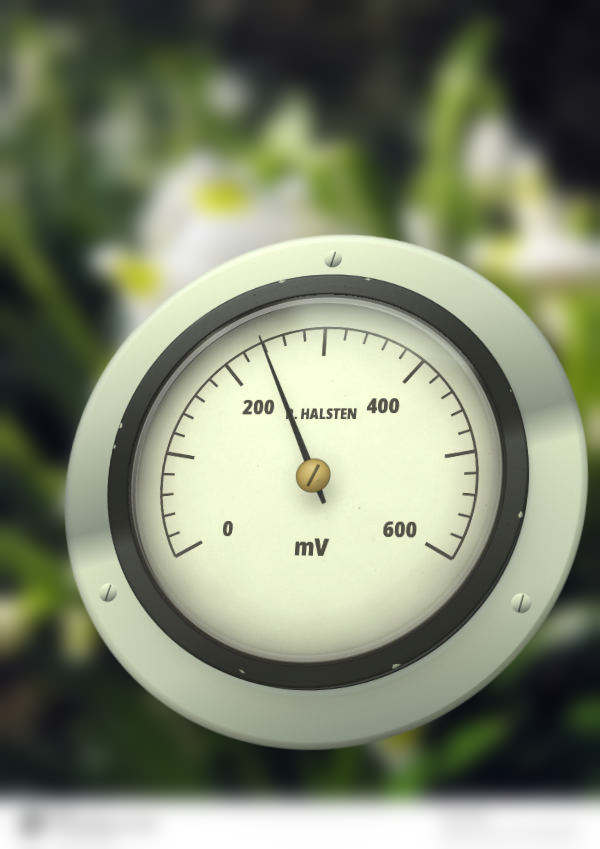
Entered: value=240 unit=mV
